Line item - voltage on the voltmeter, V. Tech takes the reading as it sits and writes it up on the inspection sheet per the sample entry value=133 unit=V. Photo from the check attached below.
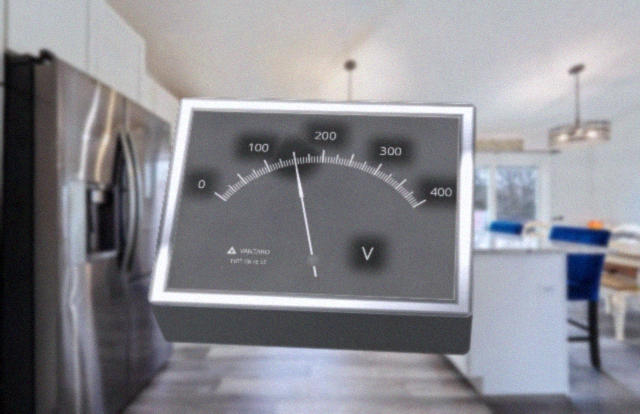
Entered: value=150 unit=V
